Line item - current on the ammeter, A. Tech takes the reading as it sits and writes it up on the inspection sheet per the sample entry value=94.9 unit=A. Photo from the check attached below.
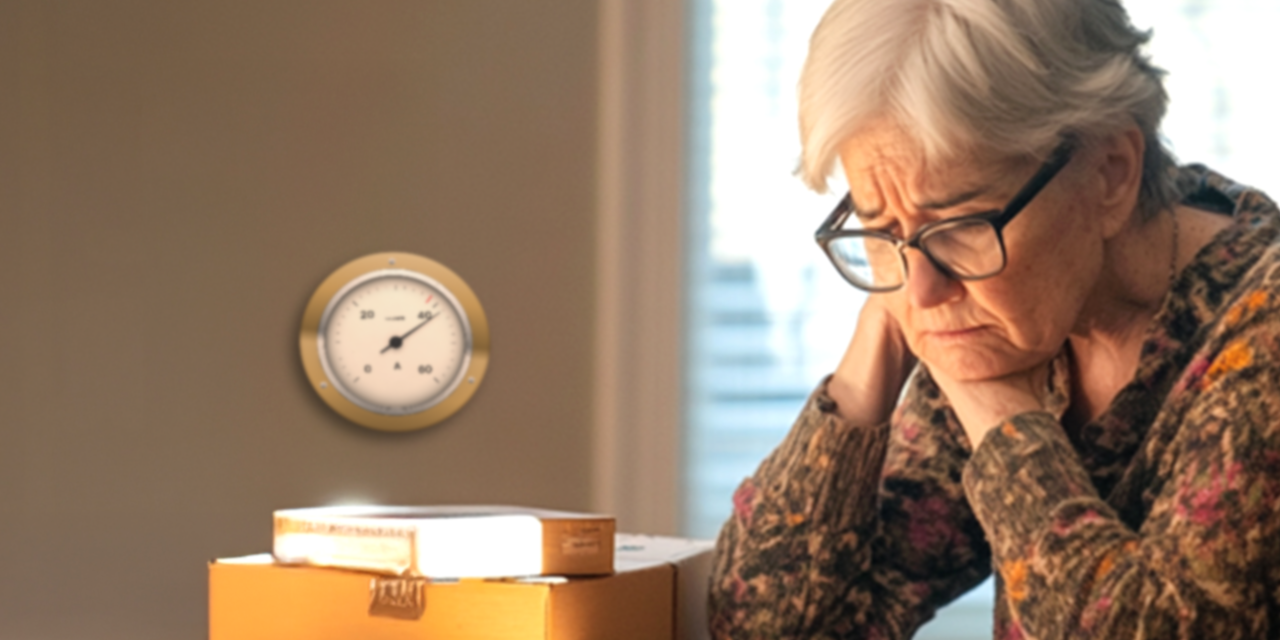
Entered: value=42 unit=A
